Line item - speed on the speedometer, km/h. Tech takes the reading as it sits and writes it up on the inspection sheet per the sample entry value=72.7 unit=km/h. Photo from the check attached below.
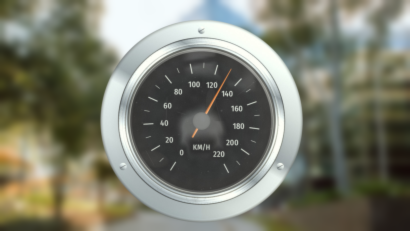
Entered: value=130 unit=km/h
